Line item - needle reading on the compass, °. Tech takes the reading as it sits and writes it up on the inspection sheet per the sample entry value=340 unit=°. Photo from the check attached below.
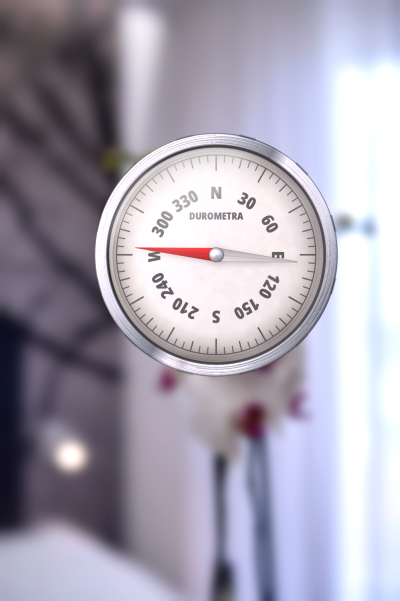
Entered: value=275 unit=°
